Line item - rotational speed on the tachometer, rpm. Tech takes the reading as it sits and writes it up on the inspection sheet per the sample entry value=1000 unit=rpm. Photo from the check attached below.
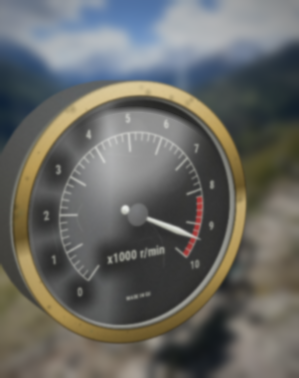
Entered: value=9400 unit=rpm
